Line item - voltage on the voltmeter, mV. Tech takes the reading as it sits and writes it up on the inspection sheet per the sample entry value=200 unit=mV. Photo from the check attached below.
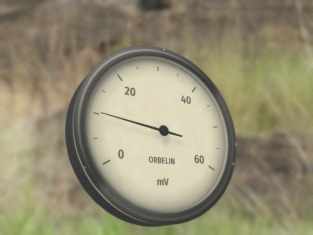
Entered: value=10 unit=mV
